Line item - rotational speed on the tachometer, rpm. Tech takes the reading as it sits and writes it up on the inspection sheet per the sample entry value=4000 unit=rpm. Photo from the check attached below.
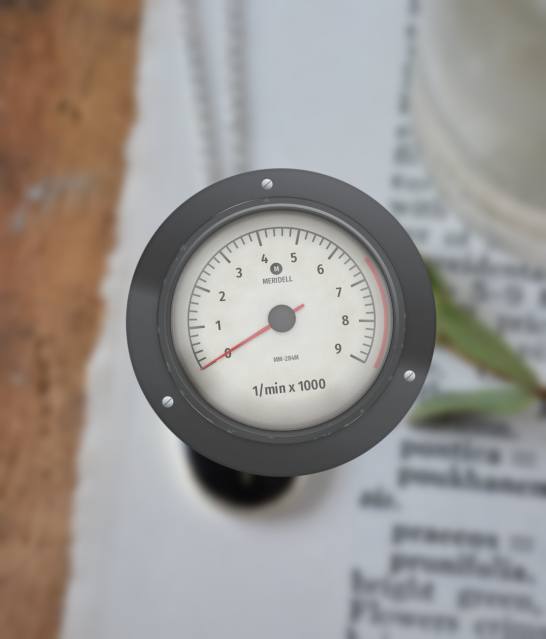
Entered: value=0 unit=rpm
